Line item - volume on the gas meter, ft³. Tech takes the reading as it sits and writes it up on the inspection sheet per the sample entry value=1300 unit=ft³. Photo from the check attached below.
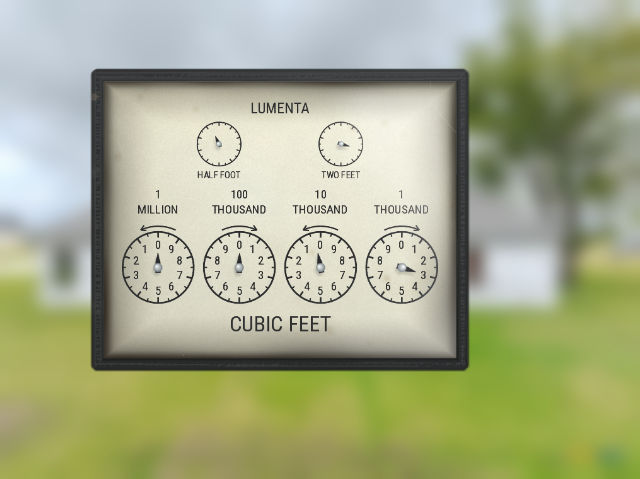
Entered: value=300 unit=ft³
